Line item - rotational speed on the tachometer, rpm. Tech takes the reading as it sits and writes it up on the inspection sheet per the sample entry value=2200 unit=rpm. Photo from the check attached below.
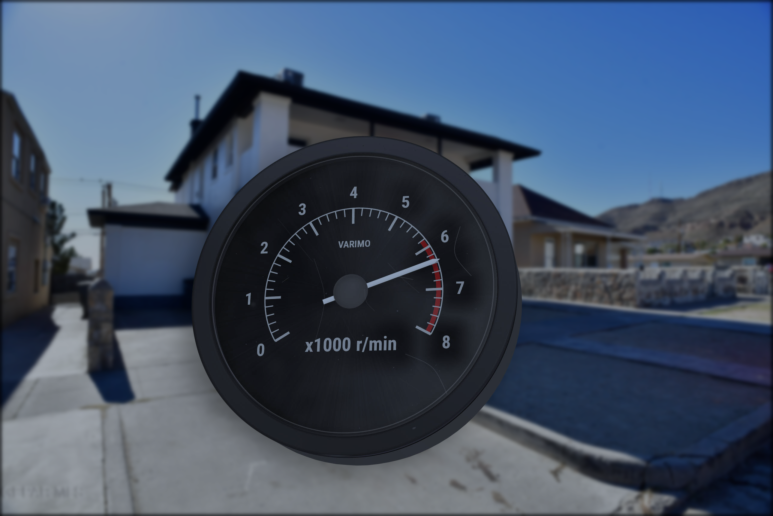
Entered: value=6400 unit=rpm
